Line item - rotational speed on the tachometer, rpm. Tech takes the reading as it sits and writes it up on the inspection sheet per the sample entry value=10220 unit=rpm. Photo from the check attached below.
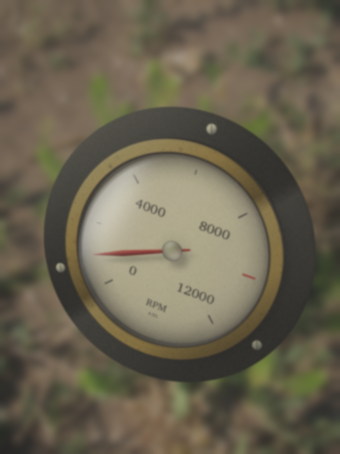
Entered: value=1000 unit=rpm
